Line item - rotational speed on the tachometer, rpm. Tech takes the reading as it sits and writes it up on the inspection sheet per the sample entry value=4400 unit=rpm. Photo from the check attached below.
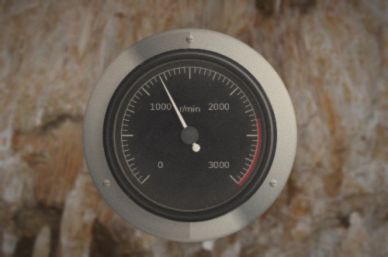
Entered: value=1200 unit=rpm
